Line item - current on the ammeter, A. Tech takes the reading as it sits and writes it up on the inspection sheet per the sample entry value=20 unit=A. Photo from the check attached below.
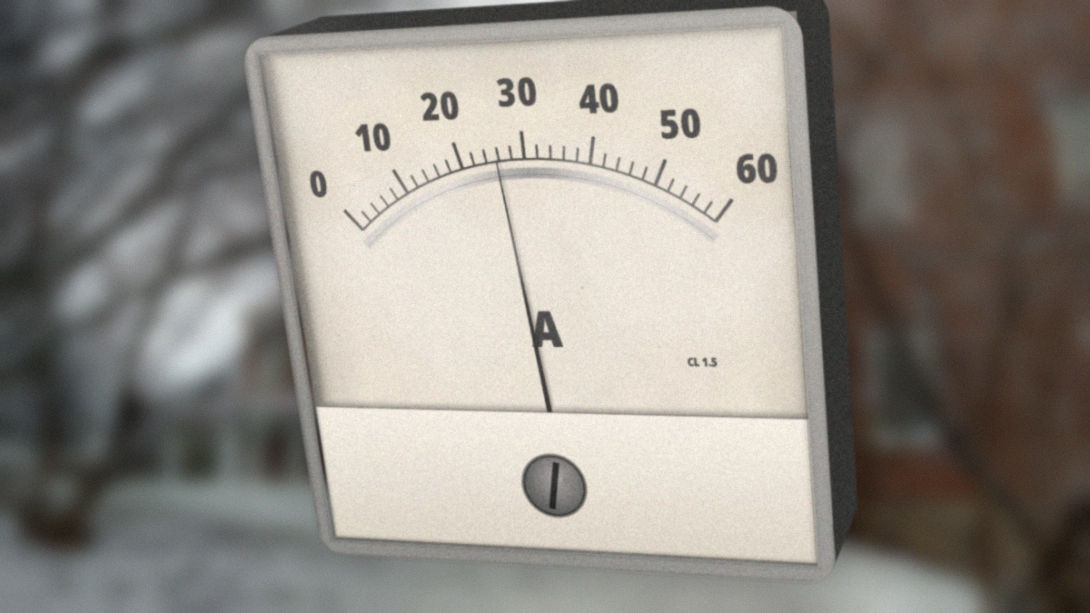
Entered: value=26 unit=A
